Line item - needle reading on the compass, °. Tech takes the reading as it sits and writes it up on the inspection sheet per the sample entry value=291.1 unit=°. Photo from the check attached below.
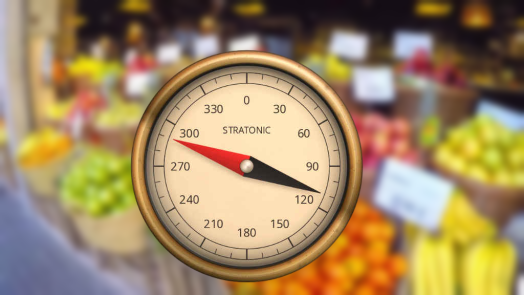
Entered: value=290 unit=°
